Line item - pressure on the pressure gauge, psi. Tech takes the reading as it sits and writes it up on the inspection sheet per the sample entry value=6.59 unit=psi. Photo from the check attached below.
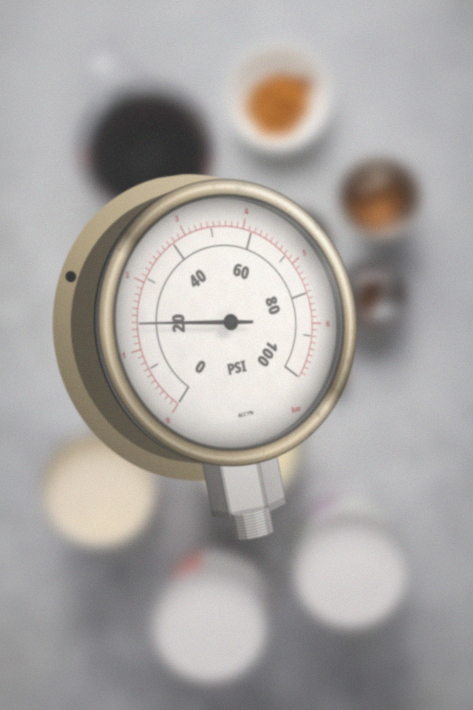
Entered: value=20 unit=psi
